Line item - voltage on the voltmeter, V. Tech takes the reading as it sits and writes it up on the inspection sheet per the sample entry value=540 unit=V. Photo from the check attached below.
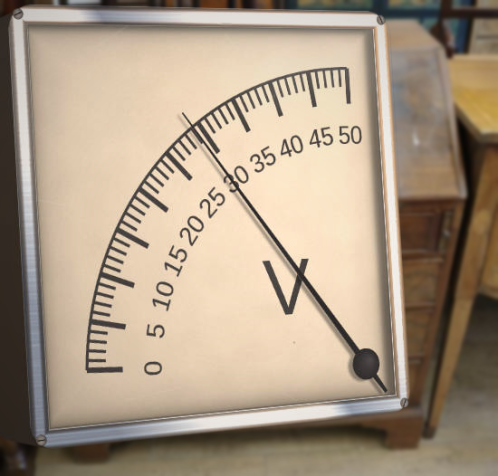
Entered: value=29 unit=V
